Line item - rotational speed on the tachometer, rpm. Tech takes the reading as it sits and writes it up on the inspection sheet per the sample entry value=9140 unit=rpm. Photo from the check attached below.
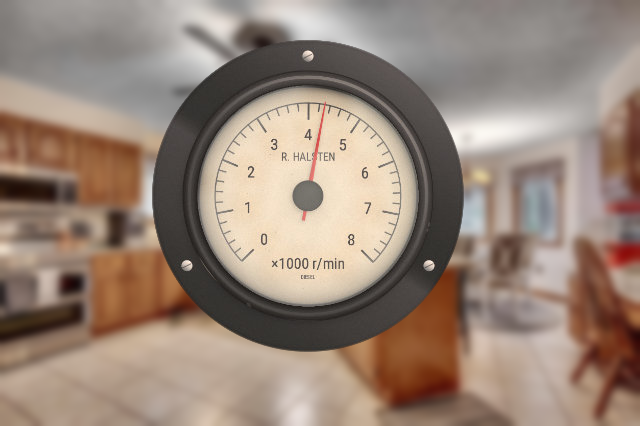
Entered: value=4300 unit=rpm
